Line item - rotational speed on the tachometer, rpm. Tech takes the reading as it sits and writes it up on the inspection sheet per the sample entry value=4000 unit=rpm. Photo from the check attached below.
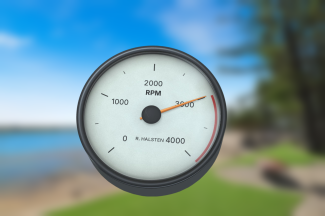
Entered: value=3000 unit=rpm
